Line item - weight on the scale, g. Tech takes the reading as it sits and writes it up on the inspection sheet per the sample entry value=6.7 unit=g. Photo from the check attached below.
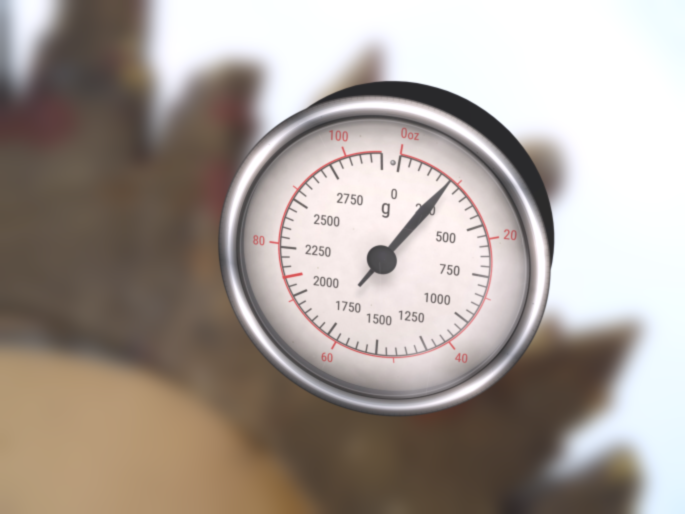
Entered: value=250 unit=g
